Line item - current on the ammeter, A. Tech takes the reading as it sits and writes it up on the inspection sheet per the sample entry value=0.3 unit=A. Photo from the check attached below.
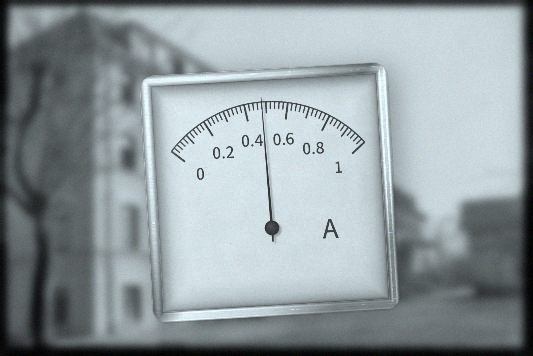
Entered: value=0.48 unit=A
